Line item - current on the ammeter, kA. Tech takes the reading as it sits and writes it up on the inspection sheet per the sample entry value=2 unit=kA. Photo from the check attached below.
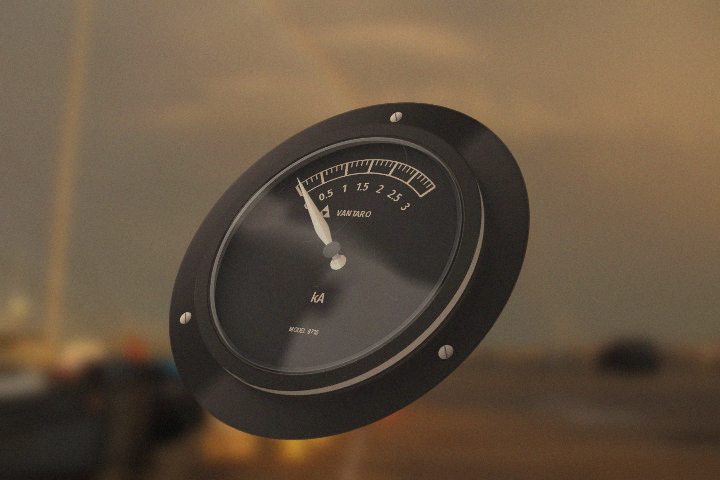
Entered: value=0.1 unit=kA
